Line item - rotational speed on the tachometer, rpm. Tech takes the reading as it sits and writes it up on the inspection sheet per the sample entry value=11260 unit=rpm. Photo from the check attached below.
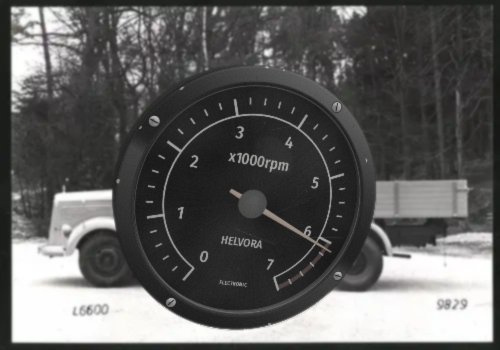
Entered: value=6100 unit=rpm
